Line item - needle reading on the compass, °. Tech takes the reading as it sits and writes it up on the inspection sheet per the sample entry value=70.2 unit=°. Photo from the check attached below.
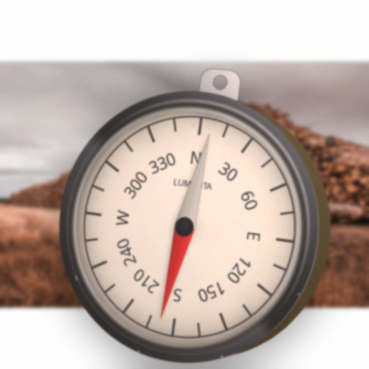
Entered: value=187.5 unit=°
